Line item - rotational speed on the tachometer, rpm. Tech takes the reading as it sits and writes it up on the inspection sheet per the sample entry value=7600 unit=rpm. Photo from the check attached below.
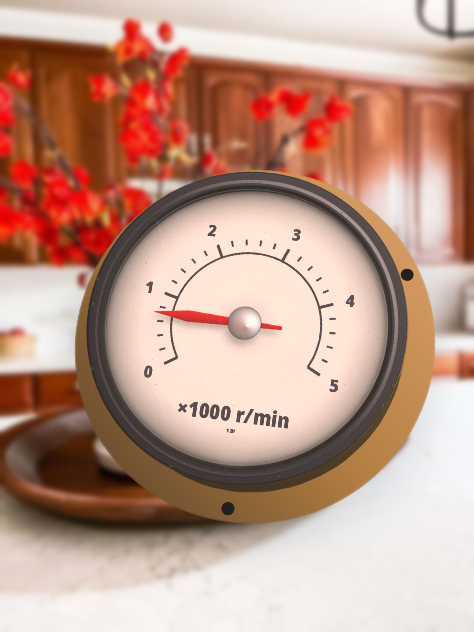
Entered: value=700 unit=rpm
